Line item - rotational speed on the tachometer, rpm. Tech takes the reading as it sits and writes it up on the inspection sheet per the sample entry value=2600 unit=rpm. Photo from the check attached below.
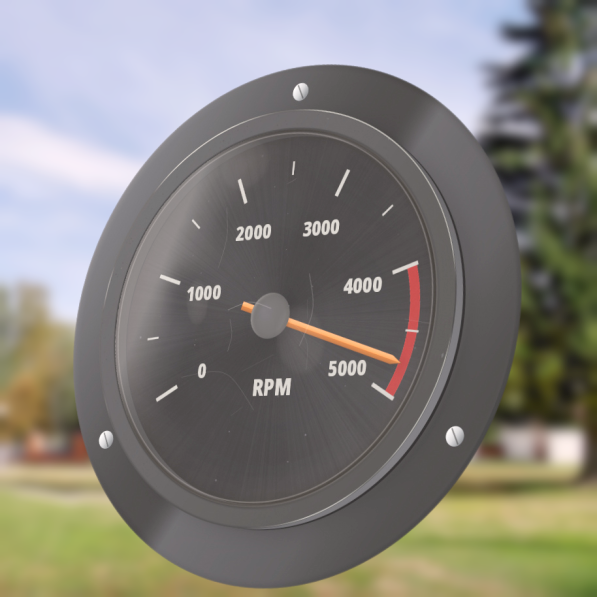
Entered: value=4750 unit=rpm
